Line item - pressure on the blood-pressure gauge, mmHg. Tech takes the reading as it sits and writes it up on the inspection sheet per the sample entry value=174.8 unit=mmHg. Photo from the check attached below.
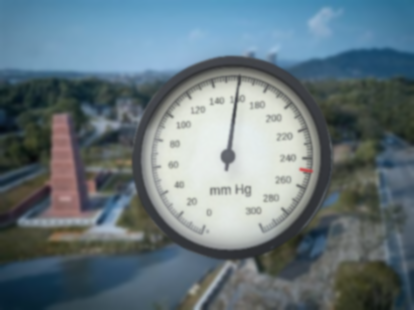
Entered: value=160 unit=mmHg
